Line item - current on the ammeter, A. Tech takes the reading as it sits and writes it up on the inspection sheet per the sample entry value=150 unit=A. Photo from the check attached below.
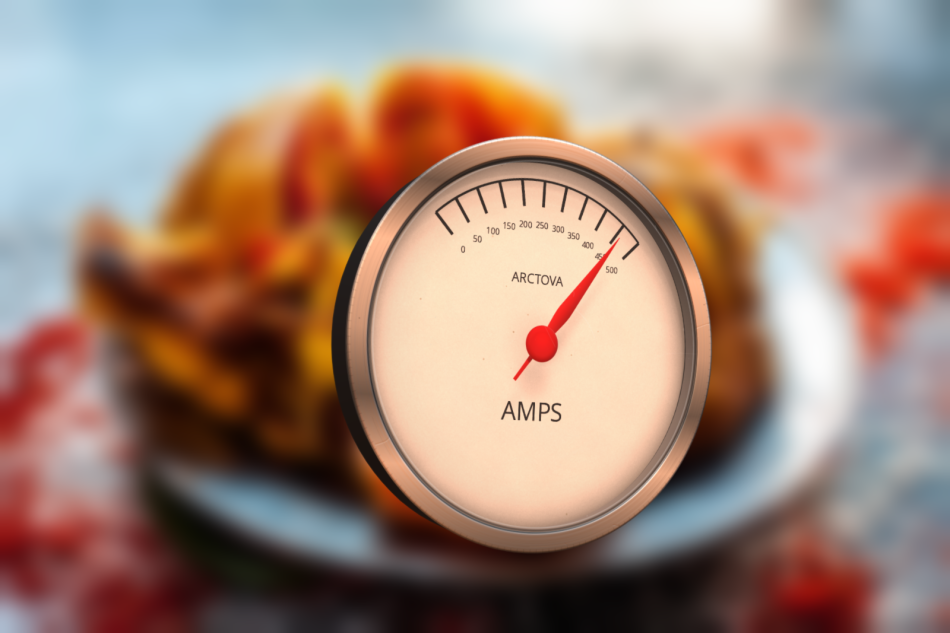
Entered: value=450 unit=A
